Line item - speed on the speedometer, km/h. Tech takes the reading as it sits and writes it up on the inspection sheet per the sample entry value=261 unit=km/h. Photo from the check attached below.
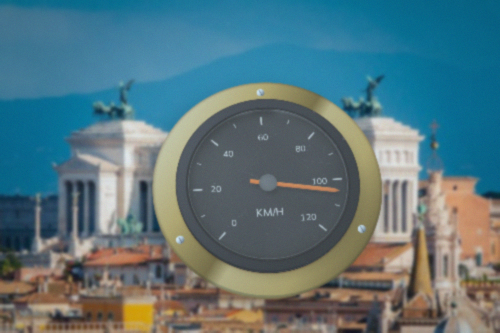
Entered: value=105 unit=km/h
